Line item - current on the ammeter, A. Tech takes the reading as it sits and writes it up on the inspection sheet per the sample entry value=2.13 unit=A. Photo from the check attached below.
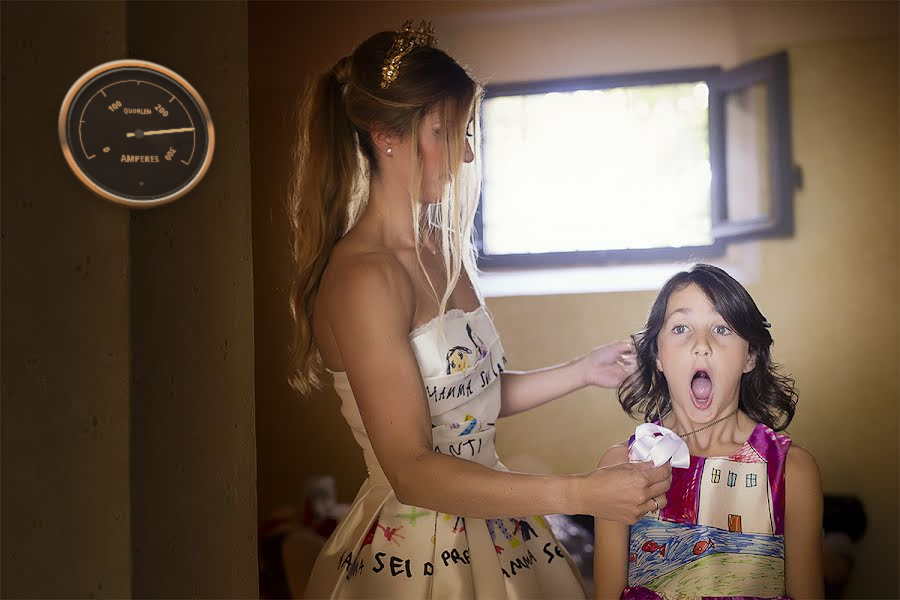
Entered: value=250 unit=A
